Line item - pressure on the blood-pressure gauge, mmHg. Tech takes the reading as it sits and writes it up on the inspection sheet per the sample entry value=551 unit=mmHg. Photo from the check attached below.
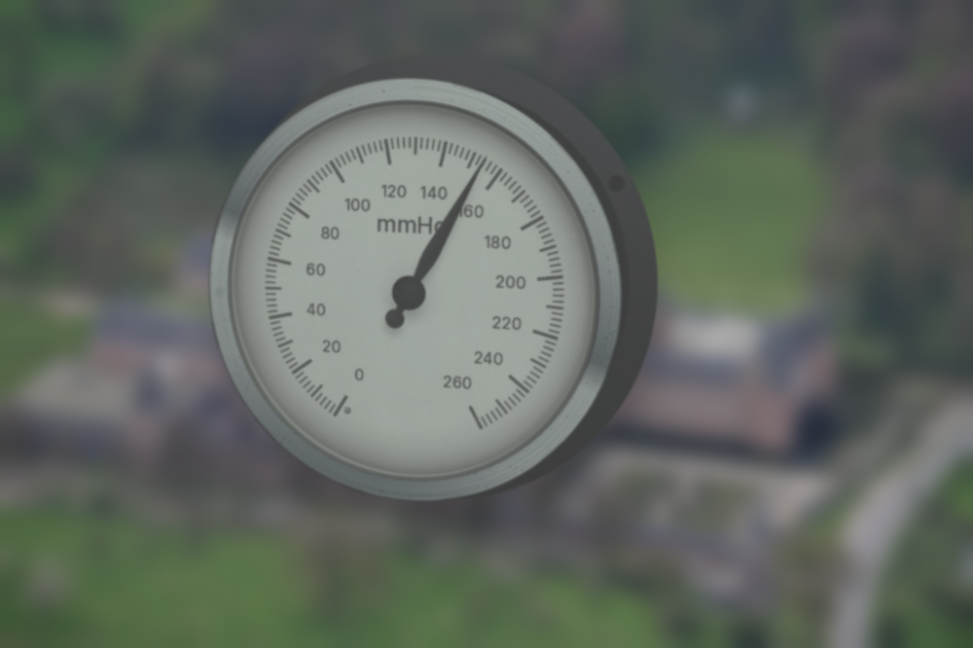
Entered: value=154 unit=mmHg
